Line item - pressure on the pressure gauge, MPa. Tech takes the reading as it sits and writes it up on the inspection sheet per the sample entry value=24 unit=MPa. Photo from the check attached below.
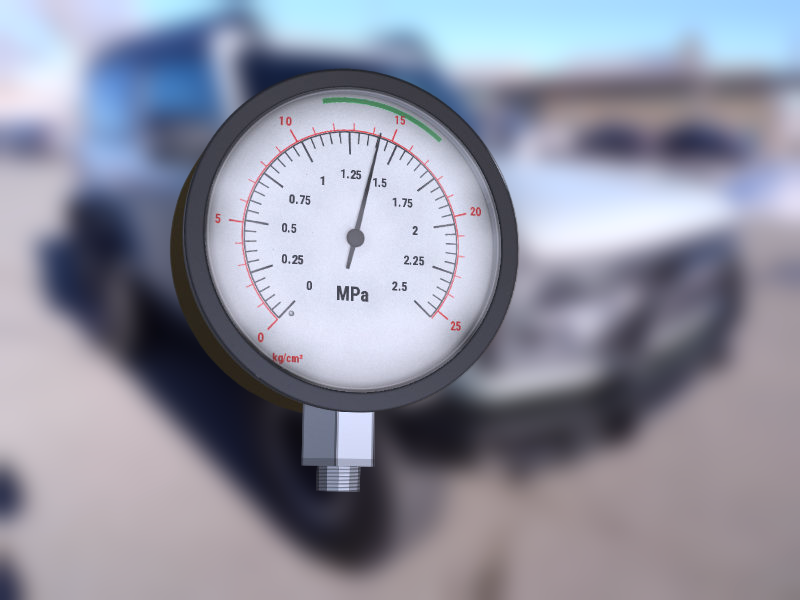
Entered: value=1.4 unit=MPa
